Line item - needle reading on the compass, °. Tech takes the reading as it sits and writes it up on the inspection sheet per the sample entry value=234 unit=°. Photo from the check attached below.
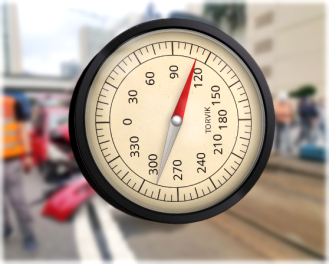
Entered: value=110 unit=°
